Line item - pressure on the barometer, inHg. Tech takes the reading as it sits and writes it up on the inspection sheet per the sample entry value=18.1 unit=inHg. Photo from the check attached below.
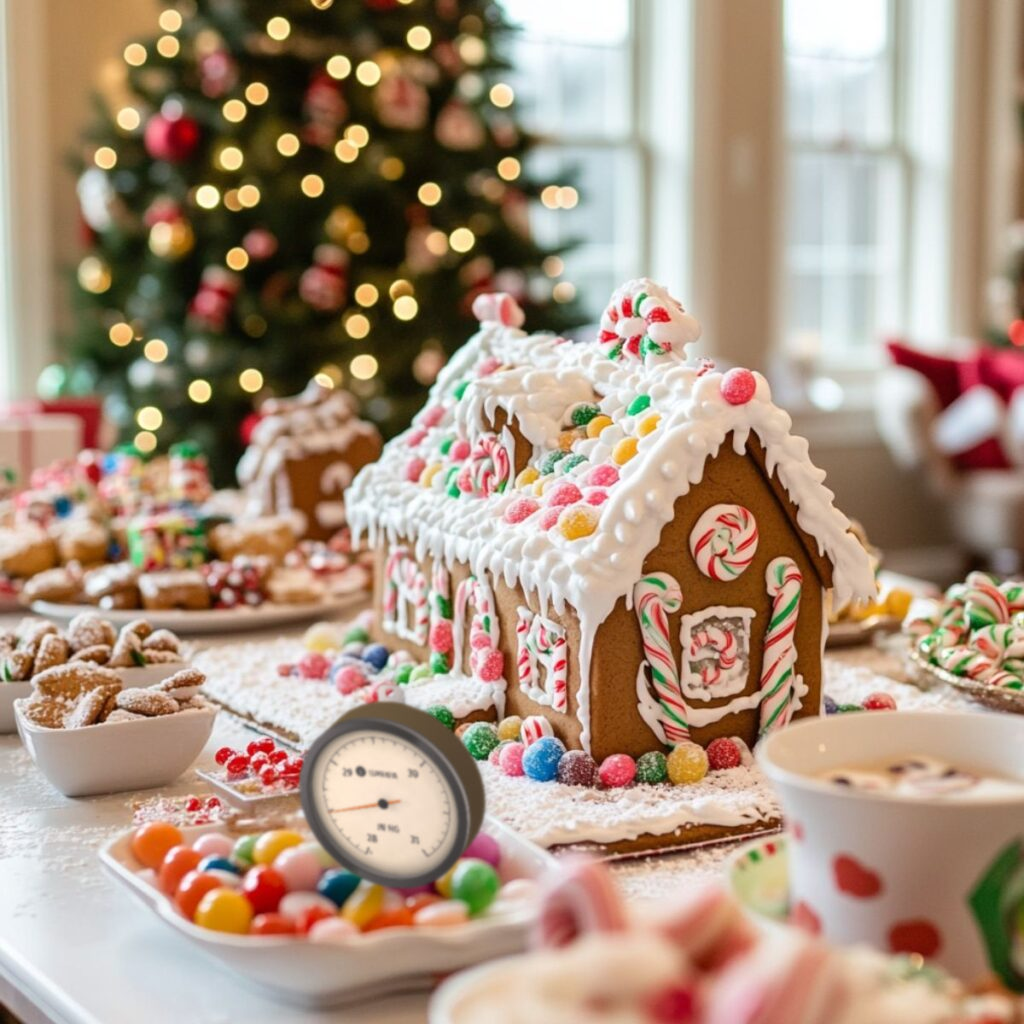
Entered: value=28.5 unit=inHg
